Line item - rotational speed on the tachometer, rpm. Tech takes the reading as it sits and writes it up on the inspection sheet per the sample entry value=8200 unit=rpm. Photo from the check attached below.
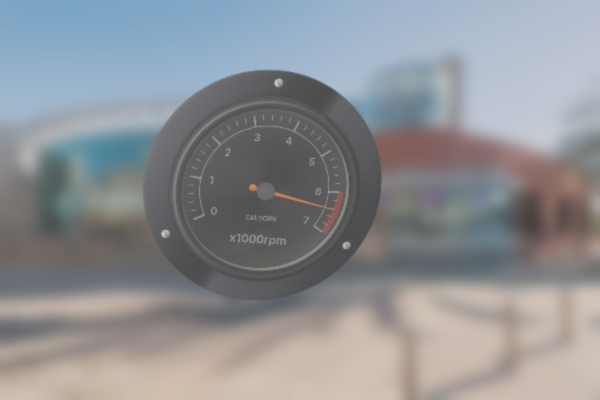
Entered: value=6400 unit=rpm
